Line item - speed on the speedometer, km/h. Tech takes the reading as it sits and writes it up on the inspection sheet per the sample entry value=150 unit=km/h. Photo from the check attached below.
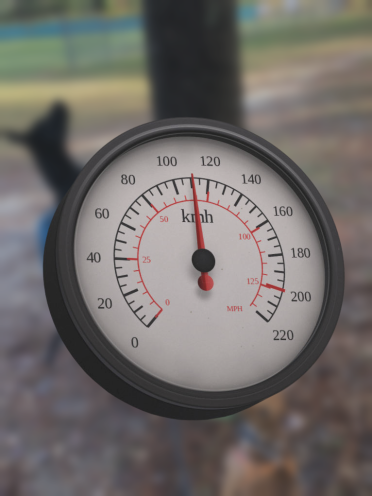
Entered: value=110 unit=km/h
